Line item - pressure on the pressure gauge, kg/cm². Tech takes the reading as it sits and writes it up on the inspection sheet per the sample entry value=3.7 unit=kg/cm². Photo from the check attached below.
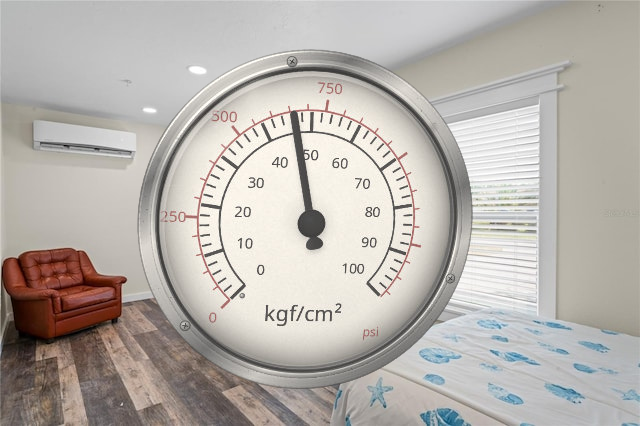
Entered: value=46 unit=kg/cm²
